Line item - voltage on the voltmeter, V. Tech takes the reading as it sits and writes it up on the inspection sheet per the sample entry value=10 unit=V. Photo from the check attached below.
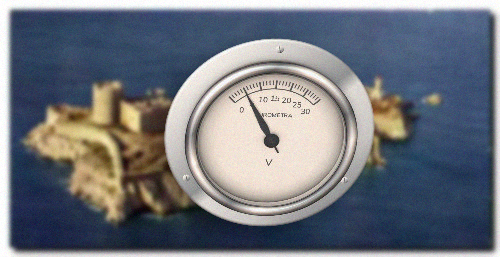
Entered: value=5 unit=V
